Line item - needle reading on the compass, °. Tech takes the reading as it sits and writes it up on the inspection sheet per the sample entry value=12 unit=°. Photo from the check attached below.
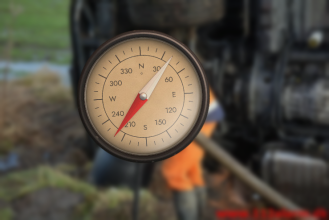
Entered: value=220 unit=°
